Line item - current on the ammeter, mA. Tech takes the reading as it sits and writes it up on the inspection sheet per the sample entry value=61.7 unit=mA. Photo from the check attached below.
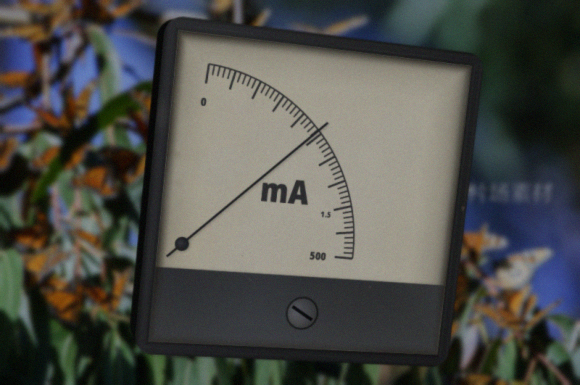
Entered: value=240 unit=mA
